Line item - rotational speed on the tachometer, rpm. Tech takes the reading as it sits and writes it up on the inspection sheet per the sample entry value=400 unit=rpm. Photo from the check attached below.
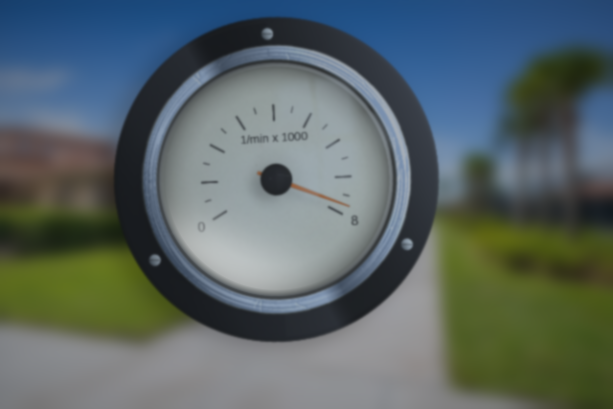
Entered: value=7750 unit=rpm
